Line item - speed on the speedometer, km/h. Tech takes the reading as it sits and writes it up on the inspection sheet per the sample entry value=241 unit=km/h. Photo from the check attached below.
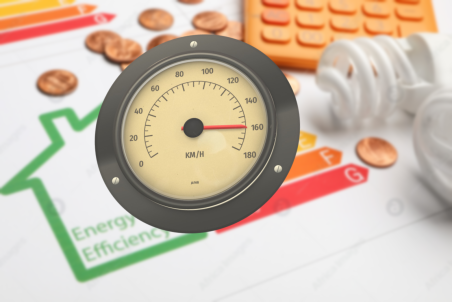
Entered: value=160 unit=km/h
